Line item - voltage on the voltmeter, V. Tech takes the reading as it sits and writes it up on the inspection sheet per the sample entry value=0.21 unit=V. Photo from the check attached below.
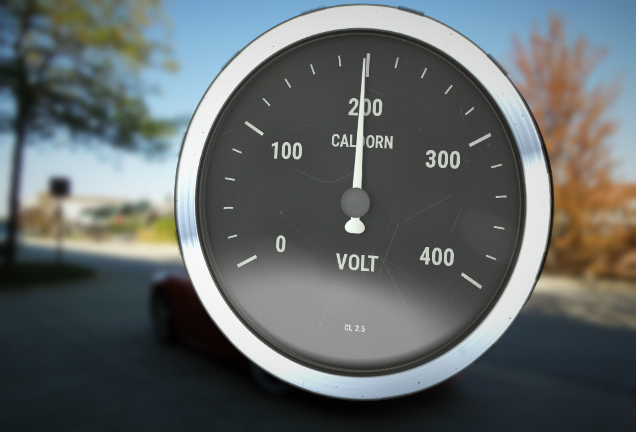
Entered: value=200 unit=V
